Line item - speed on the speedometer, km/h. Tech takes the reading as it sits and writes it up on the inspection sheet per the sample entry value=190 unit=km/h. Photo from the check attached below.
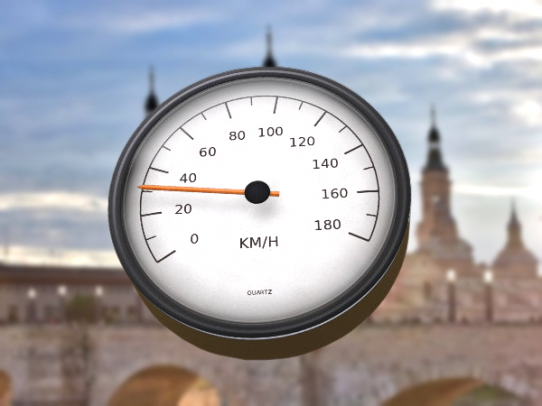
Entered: value=30 unit=km/h
